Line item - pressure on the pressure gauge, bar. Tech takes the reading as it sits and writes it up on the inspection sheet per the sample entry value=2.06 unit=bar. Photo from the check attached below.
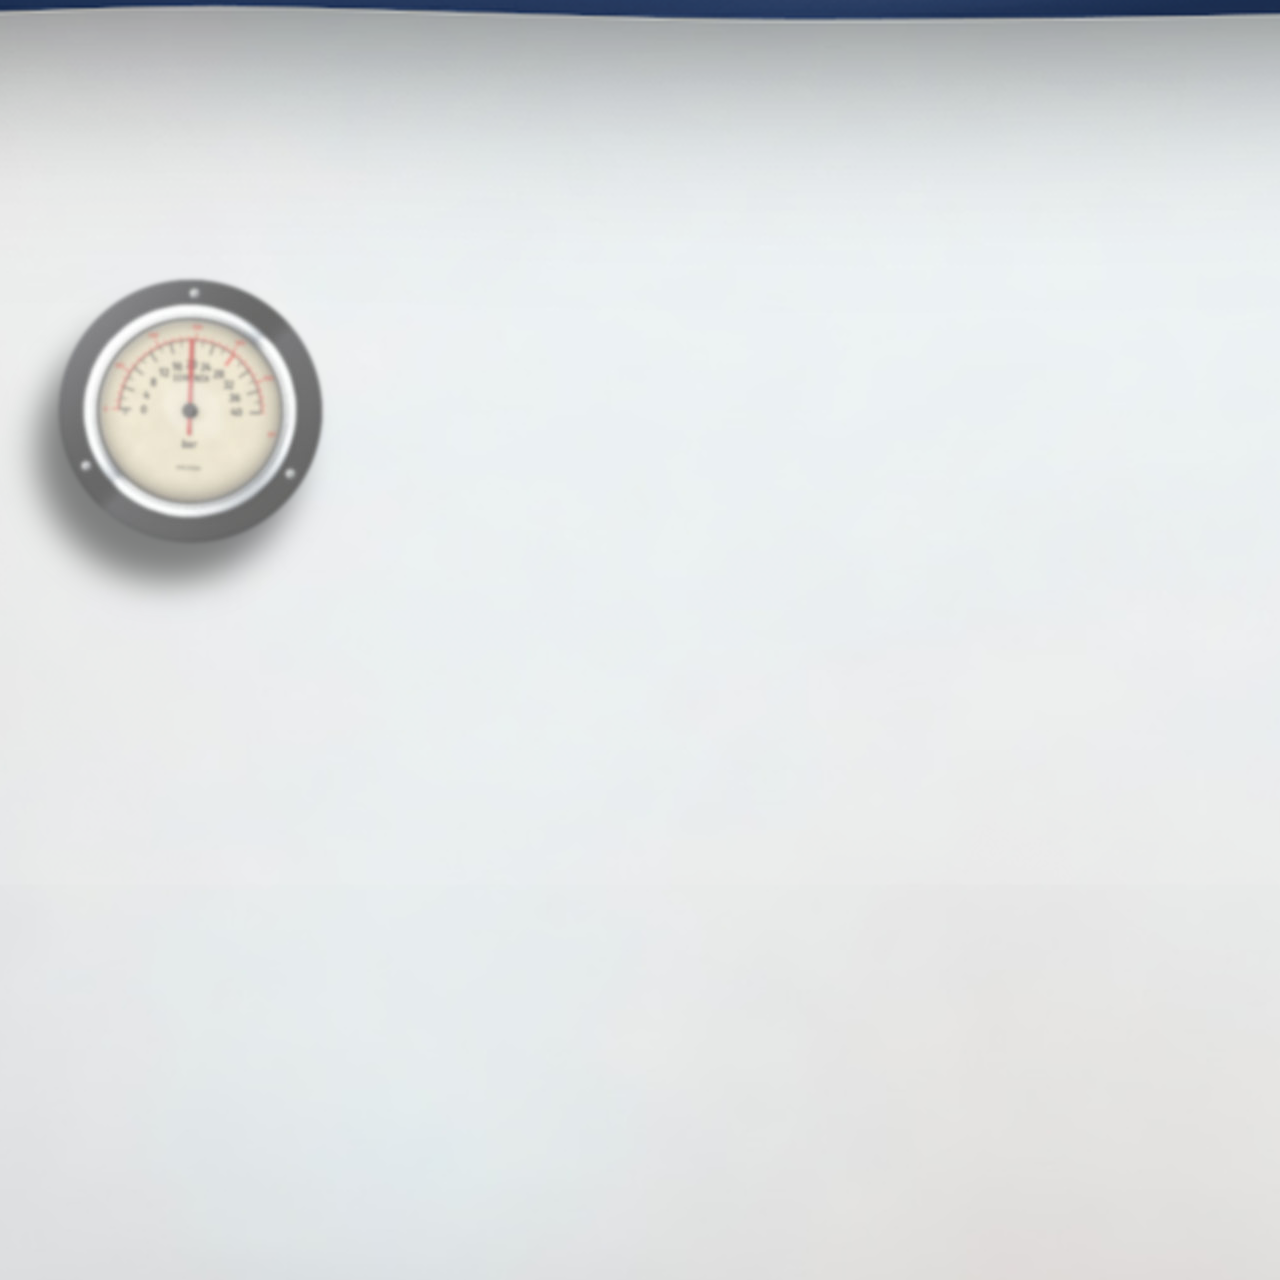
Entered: value=20 unit=bar
